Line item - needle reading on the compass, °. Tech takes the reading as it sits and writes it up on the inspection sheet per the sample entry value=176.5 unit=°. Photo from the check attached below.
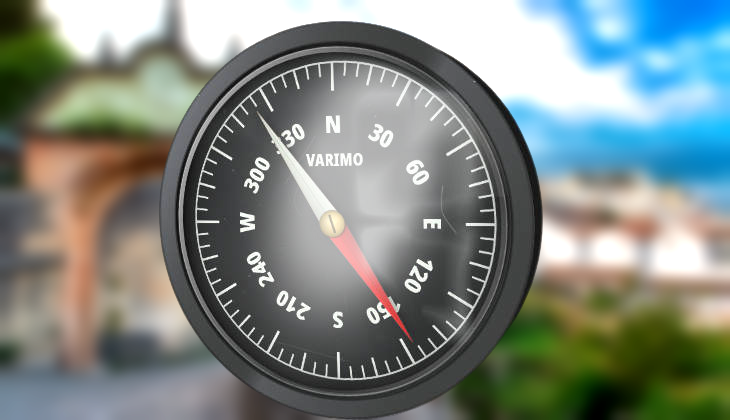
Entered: value=145 unit=°
